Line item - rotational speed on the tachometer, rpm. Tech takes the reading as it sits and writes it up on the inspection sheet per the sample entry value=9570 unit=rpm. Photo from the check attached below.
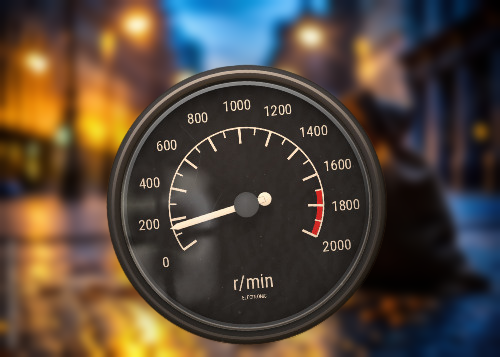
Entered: value=150 unit=rpm
